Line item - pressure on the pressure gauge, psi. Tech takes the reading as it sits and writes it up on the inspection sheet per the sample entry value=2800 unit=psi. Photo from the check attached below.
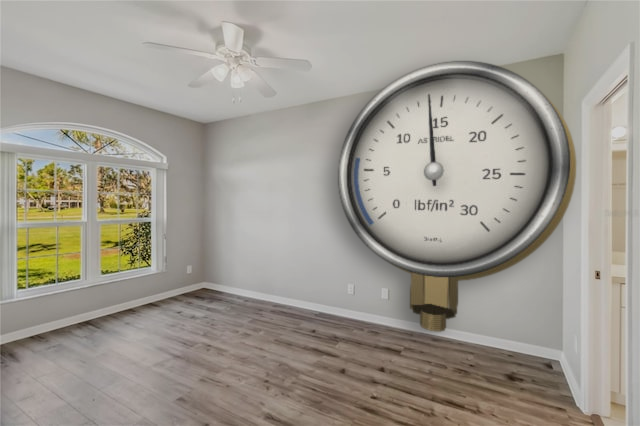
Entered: value=14 unit=psi
